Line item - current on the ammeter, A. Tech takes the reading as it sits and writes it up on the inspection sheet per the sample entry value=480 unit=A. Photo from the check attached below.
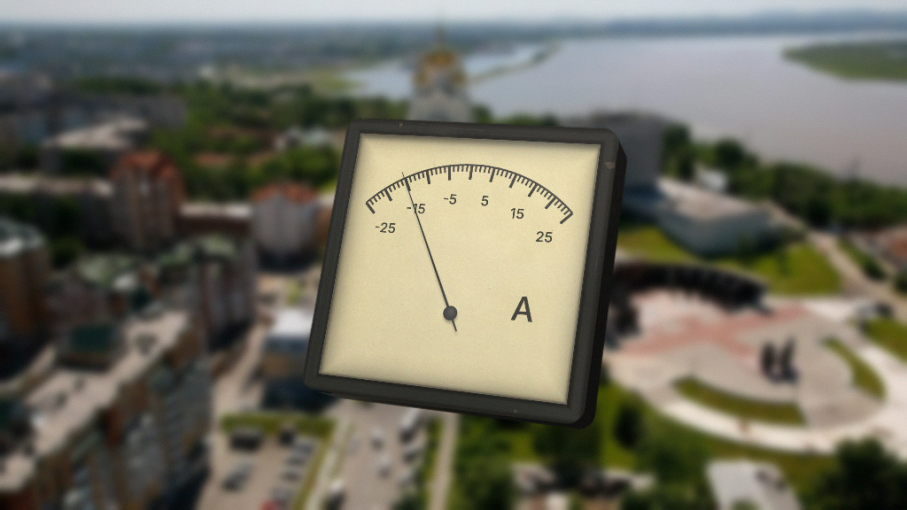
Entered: value=-15 unit=A
